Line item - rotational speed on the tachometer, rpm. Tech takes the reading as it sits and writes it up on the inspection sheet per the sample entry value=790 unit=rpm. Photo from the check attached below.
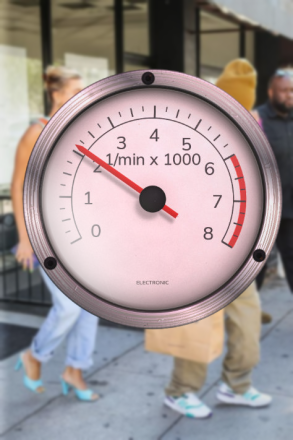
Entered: value=2125 unit=rpm
